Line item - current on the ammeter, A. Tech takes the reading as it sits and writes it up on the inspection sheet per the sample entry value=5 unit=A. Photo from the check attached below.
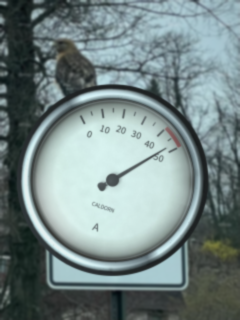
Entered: value=47.5 unit=A
